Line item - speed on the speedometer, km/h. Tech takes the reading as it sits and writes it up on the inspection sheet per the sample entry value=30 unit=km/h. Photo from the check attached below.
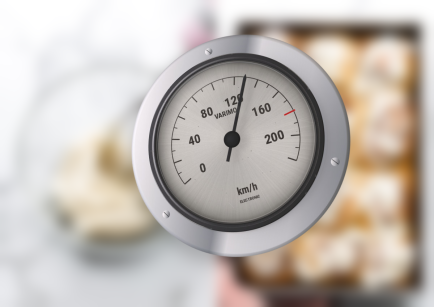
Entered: value=130 unit=km/h
